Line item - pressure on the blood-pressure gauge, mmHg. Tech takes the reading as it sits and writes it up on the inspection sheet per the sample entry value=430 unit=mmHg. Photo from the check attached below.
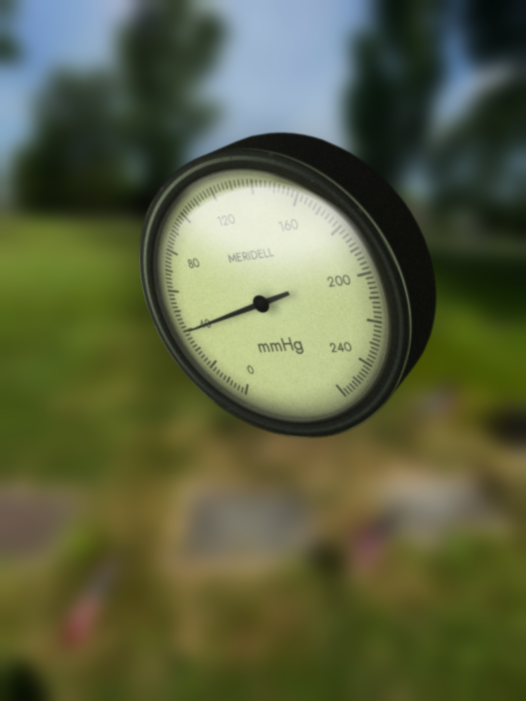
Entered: value=40 unit=mmHg
